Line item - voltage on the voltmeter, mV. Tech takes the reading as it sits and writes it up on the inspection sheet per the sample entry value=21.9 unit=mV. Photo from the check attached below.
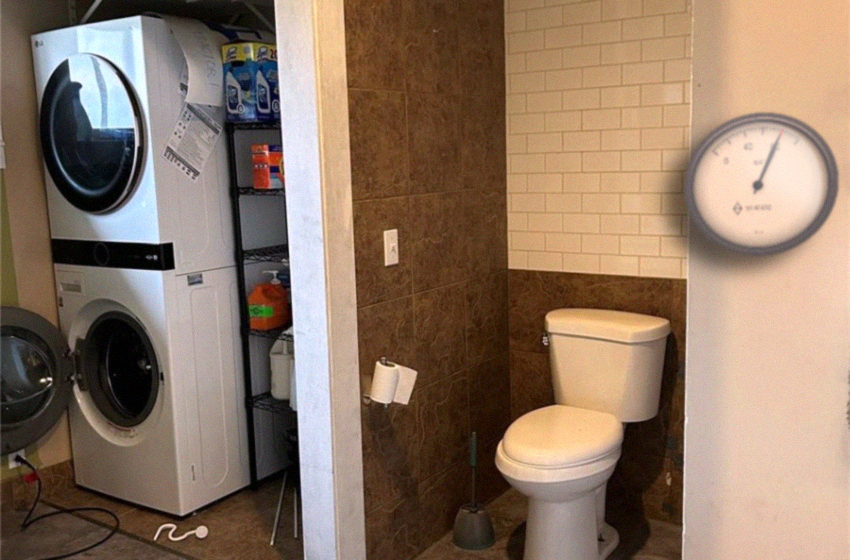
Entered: value=80 unit=mV
